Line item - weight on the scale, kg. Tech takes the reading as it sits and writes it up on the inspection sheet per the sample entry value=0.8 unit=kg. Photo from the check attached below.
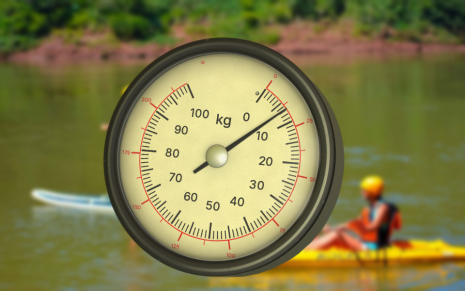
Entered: value=7 unit=kg
